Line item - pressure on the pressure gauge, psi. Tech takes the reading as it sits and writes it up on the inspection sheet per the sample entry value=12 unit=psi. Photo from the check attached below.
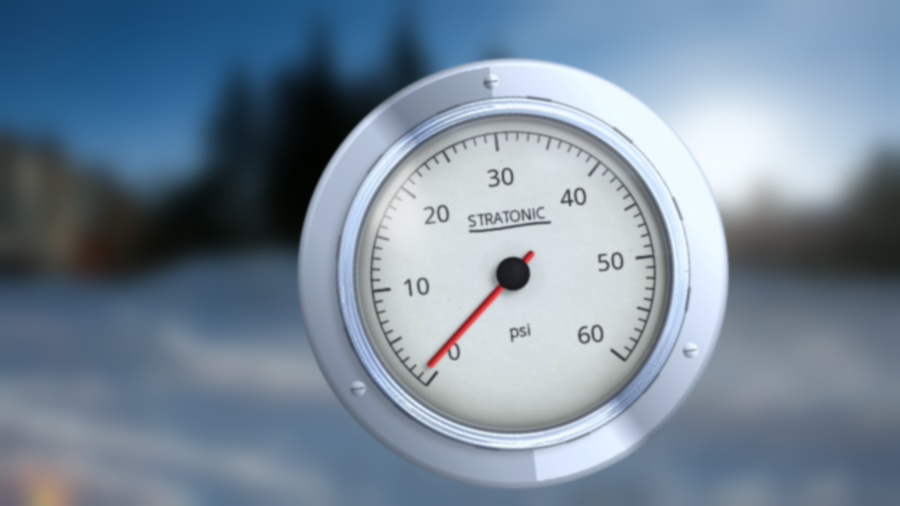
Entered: value=1 unit=psi
